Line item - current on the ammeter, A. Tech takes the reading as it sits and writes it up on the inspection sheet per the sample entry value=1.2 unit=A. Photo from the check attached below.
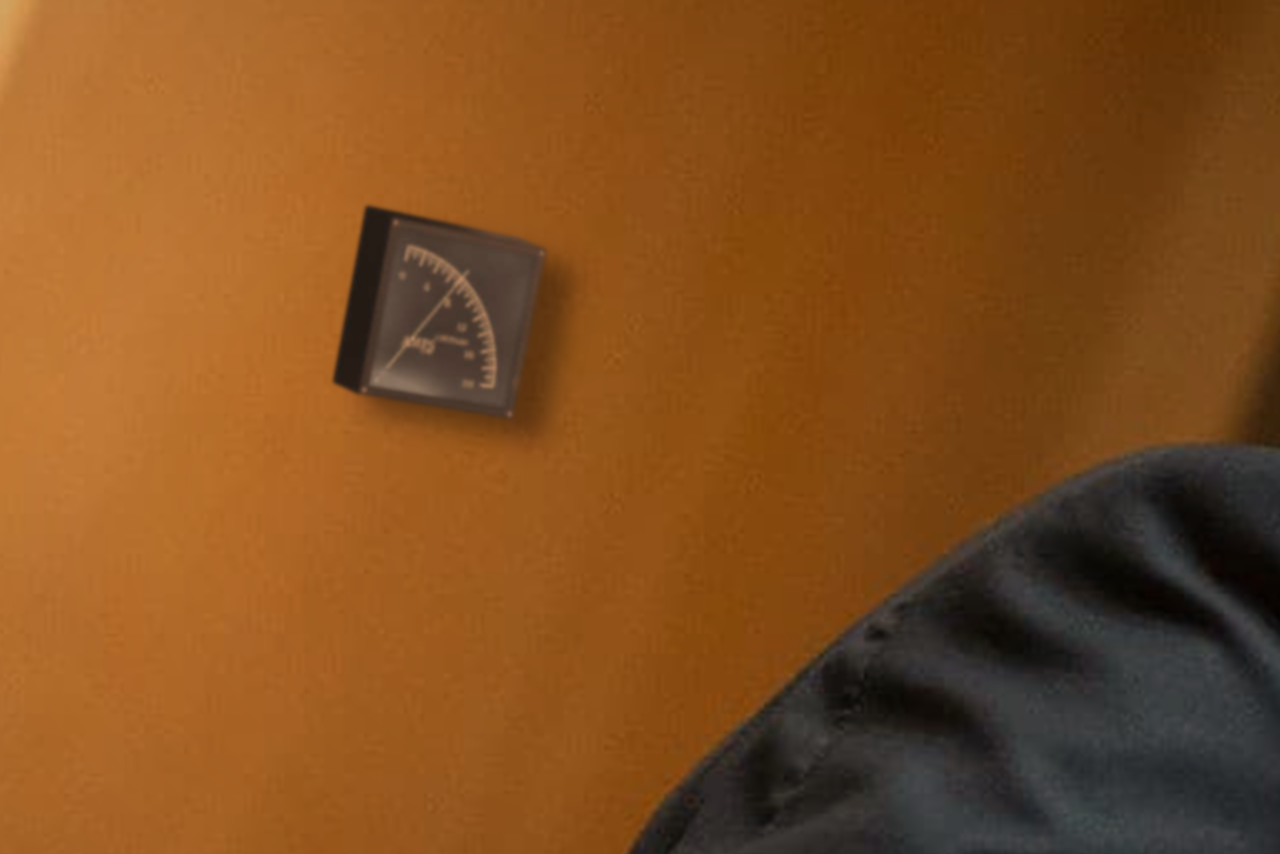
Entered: value=7 unit=A
